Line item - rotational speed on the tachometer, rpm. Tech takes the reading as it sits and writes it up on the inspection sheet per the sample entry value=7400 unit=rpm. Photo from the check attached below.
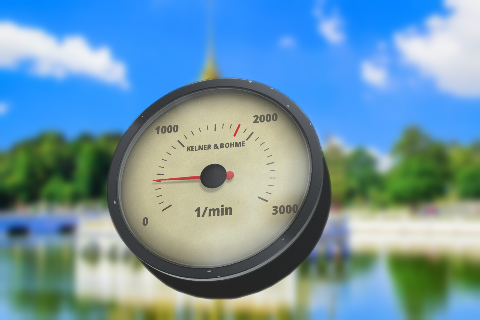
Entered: value=400 unit=rpm
